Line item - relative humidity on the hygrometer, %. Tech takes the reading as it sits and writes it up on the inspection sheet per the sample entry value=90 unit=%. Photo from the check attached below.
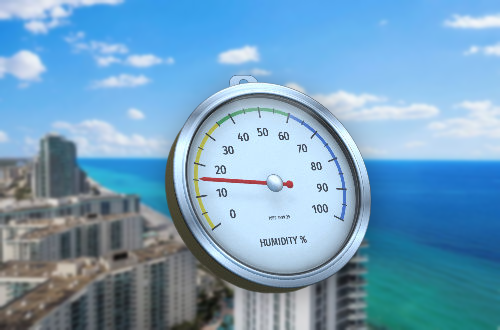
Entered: value=15 unit=%
